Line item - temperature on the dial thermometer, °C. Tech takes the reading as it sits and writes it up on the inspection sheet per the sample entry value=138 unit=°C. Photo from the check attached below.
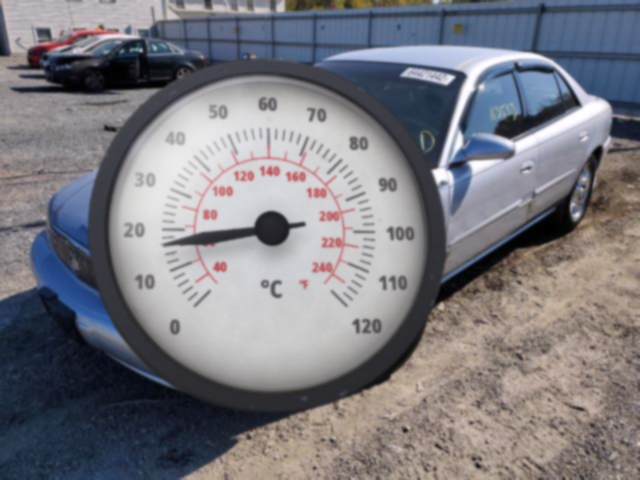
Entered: value=16 unit=°C
